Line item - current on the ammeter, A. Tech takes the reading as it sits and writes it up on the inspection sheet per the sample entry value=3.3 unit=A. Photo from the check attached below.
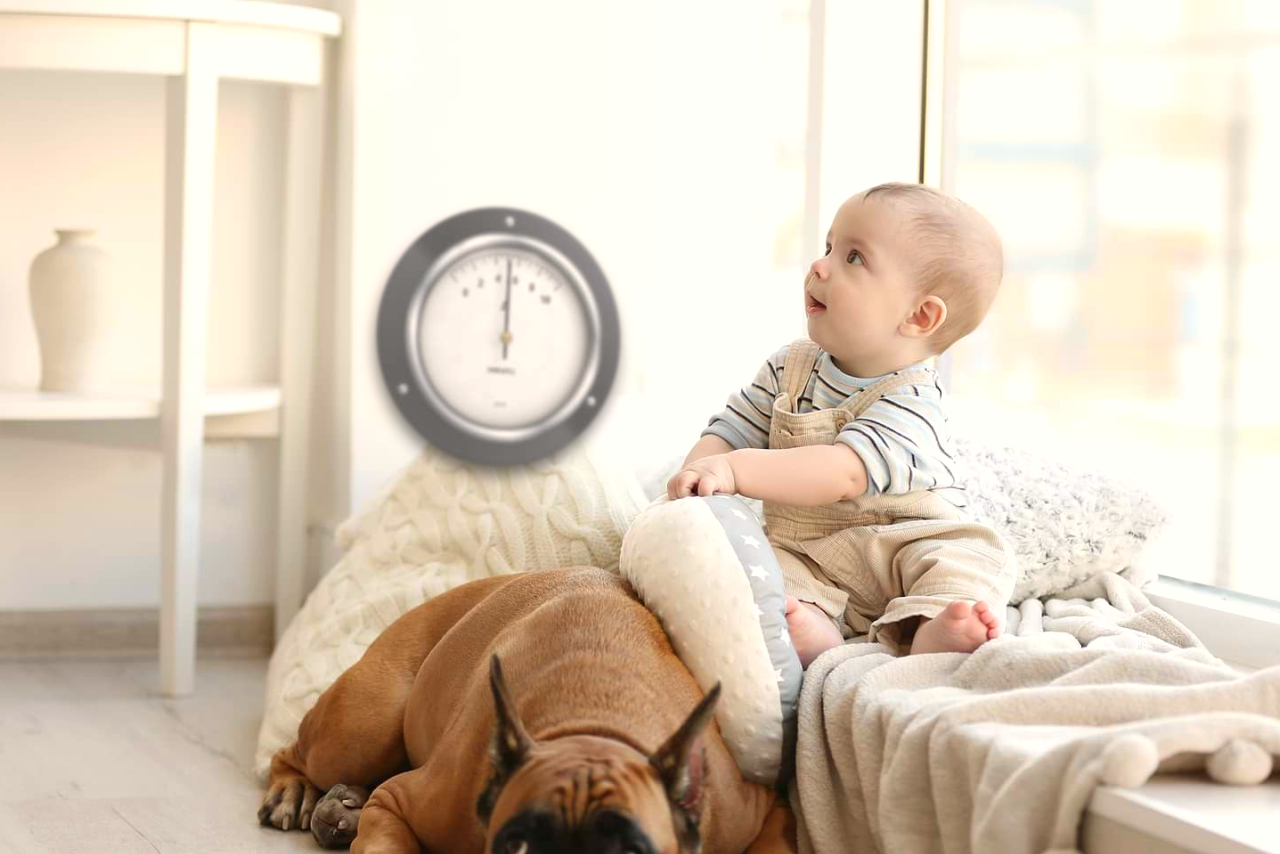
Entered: value=5 unit=A
